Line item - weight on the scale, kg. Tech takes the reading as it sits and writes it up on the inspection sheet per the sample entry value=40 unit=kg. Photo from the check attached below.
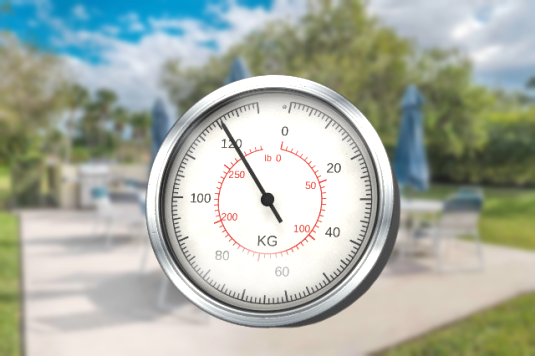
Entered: value=121 unit=kg
